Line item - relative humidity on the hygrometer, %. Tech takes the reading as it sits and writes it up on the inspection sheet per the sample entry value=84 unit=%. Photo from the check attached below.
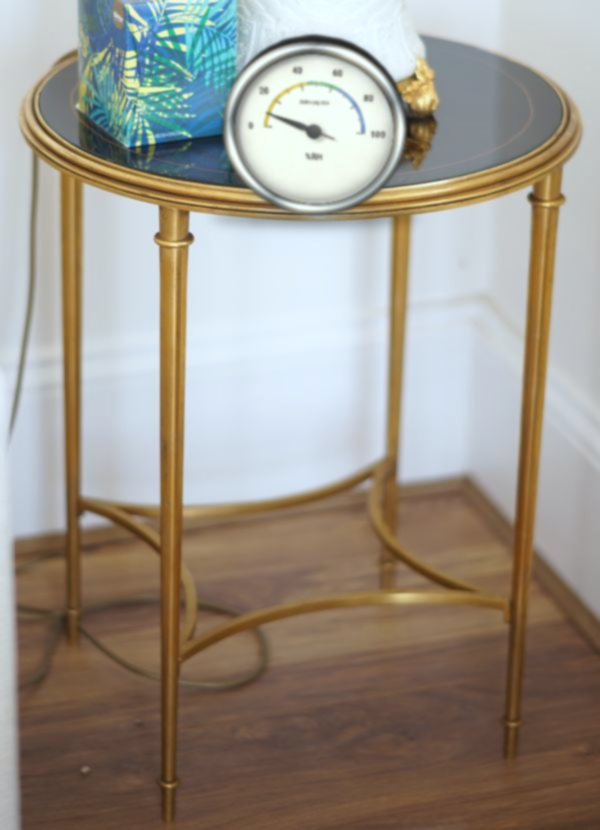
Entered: value=10 unit=%
